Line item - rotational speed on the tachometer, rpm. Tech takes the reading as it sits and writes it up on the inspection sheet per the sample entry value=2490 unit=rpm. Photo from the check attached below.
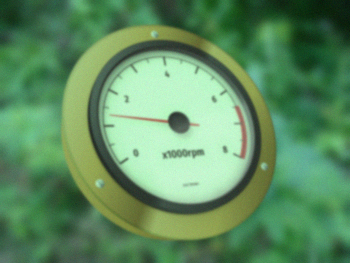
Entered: value=1250 unit=rpm
